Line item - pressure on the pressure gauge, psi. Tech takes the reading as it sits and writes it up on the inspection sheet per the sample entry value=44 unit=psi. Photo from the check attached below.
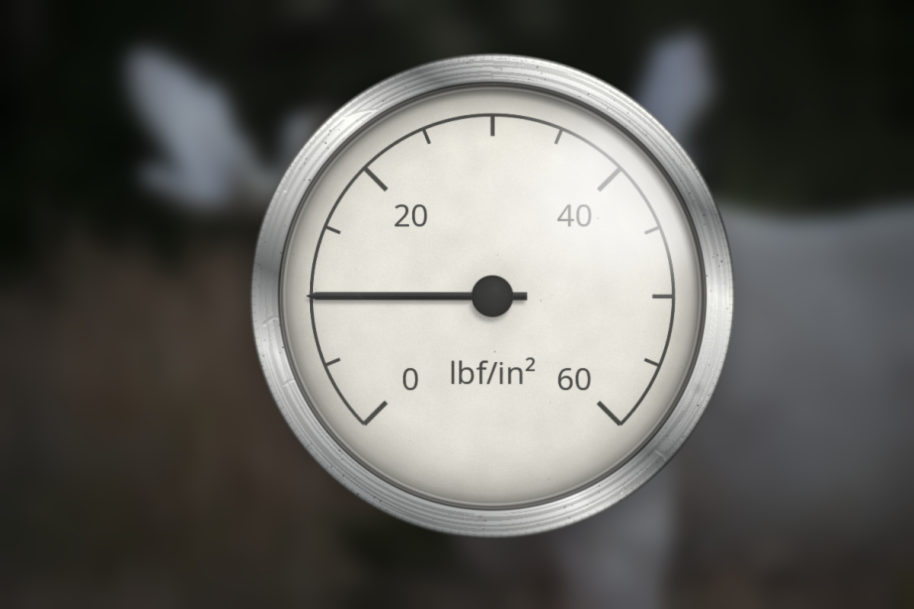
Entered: value=10 unit=psi
